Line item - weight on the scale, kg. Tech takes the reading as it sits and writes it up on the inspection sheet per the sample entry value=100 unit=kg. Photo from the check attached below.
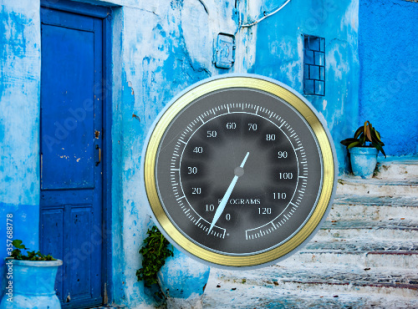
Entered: value=5 unit=kg
